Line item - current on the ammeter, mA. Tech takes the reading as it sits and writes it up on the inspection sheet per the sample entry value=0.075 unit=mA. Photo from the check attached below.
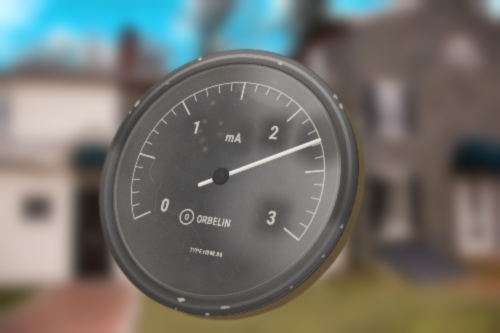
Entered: value=2.3 unit=mA
